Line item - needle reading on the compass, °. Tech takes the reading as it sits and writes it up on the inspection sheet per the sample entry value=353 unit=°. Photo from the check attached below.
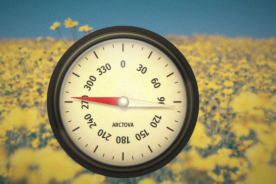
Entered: value=275 unit=°
